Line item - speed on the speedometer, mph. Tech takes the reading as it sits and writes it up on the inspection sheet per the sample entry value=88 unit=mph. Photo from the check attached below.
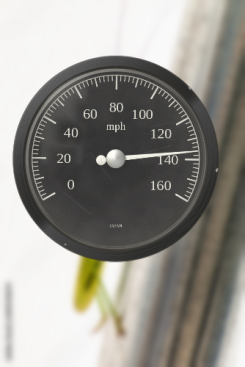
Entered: value=136 unit=mph
